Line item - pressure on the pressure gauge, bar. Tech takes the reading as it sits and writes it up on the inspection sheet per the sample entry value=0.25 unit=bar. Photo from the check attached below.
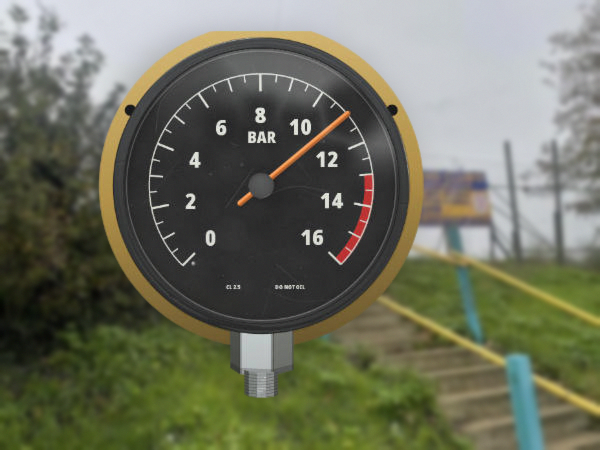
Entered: value=11 unit=bar
